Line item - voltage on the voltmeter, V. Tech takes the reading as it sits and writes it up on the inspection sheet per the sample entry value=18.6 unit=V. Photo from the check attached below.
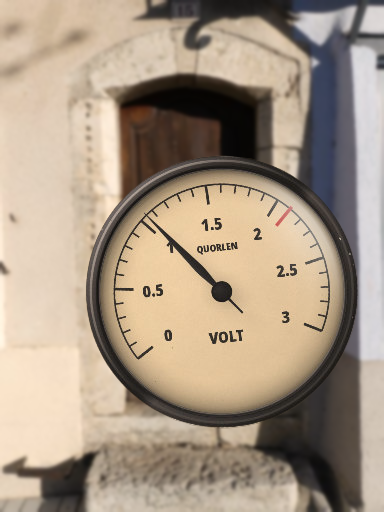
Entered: value=1.05 unit=V
